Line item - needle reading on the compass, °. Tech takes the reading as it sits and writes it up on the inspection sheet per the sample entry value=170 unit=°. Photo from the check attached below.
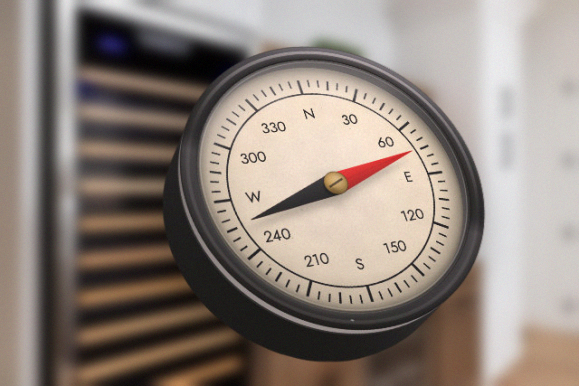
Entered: value=75 unit=°
